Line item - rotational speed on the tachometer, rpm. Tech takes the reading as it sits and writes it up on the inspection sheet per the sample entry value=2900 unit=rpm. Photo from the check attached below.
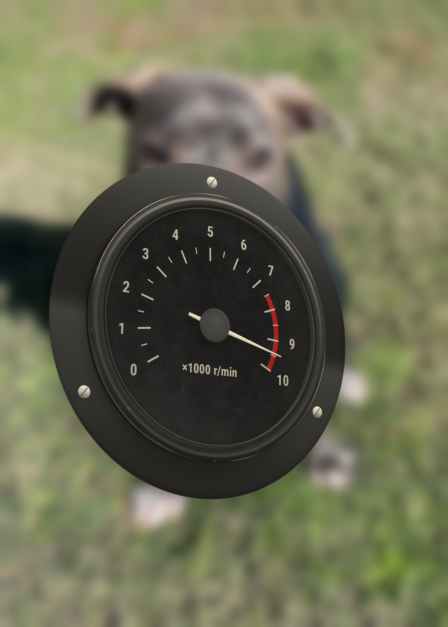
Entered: value=9500 unit=rpm
